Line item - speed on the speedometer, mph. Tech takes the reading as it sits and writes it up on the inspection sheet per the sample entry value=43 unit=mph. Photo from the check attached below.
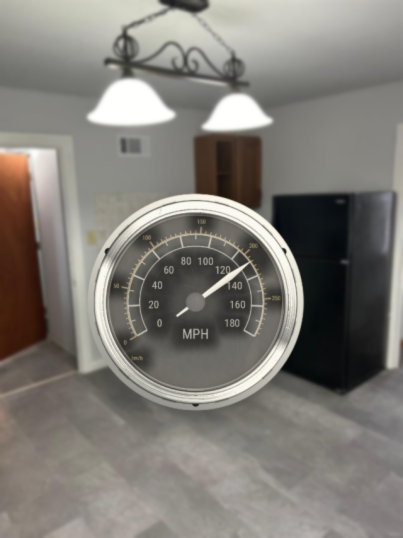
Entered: value=130 unit=mph
